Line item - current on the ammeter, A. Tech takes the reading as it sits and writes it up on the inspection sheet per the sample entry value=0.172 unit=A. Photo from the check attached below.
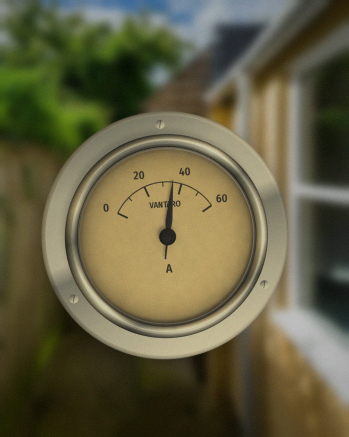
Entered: value=35 unit=A
